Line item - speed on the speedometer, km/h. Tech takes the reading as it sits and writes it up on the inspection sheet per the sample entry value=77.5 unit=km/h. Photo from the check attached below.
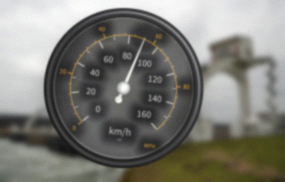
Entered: value=90 unit=km/h
